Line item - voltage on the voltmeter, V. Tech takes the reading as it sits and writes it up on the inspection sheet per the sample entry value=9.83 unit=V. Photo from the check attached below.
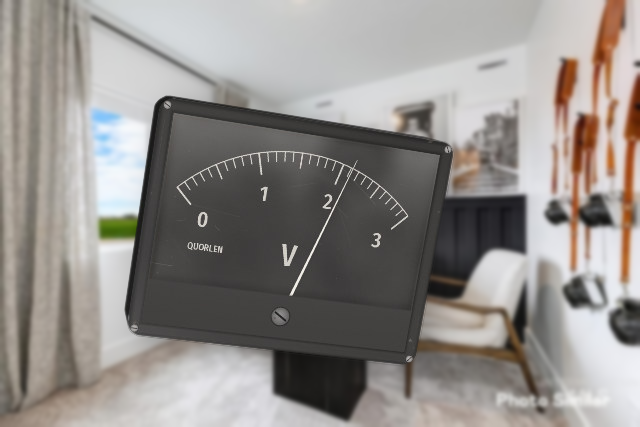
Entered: value=2.1 unit=V
